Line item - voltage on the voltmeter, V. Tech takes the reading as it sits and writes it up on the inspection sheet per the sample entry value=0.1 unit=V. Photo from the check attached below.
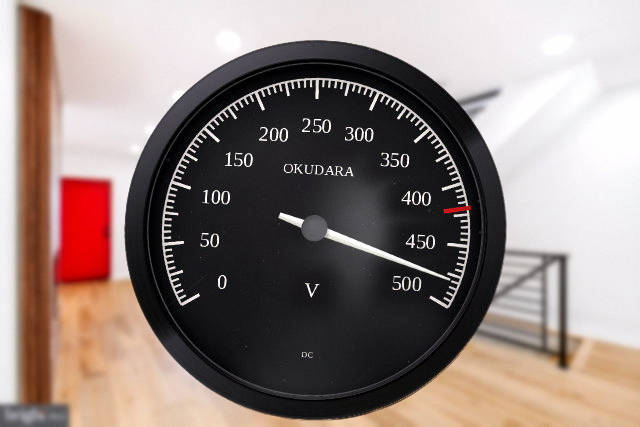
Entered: value=480 unit=V
